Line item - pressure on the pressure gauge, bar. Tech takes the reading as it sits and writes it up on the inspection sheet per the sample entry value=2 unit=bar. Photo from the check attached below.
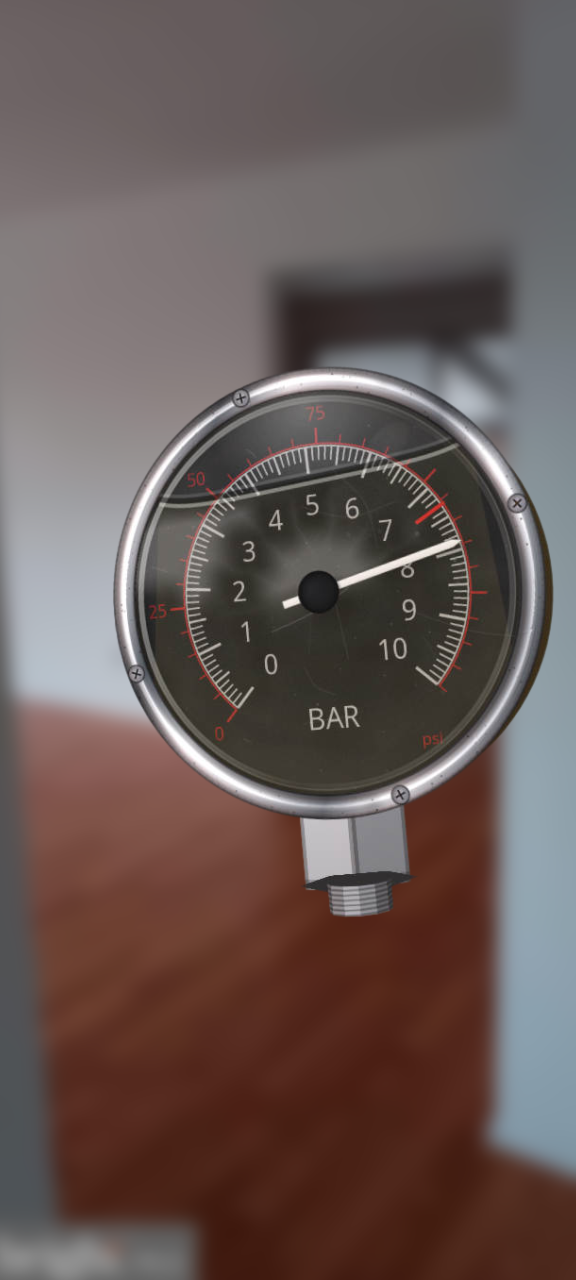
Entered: value=7.9 unit=bar
